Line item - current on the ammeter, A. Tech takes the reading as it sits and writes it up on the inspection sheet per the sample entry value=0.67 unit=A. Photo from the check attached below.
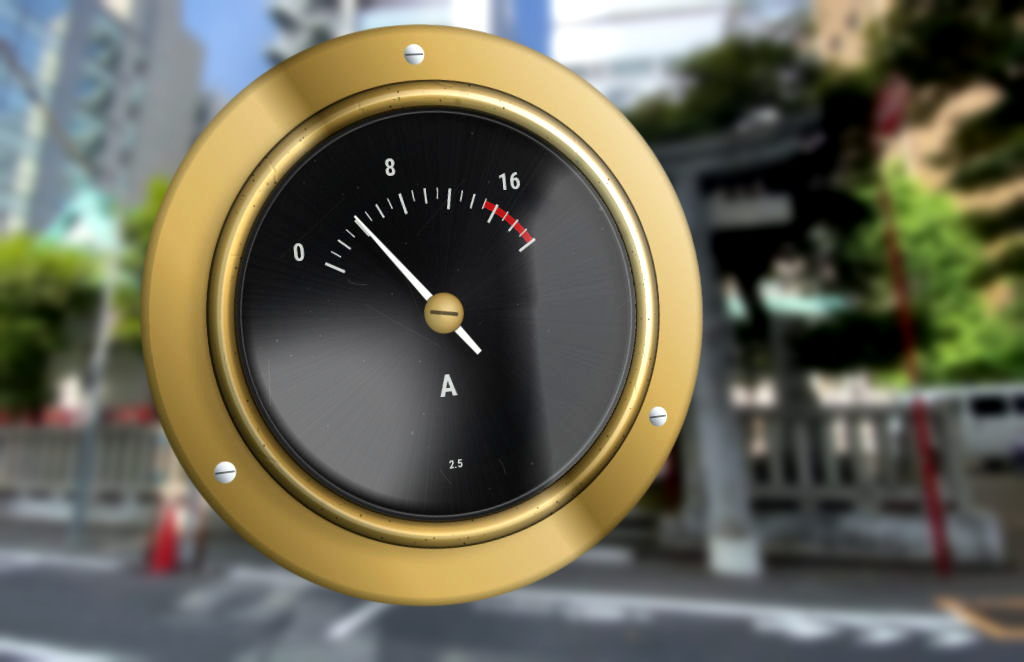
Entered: value=4 unit=A
